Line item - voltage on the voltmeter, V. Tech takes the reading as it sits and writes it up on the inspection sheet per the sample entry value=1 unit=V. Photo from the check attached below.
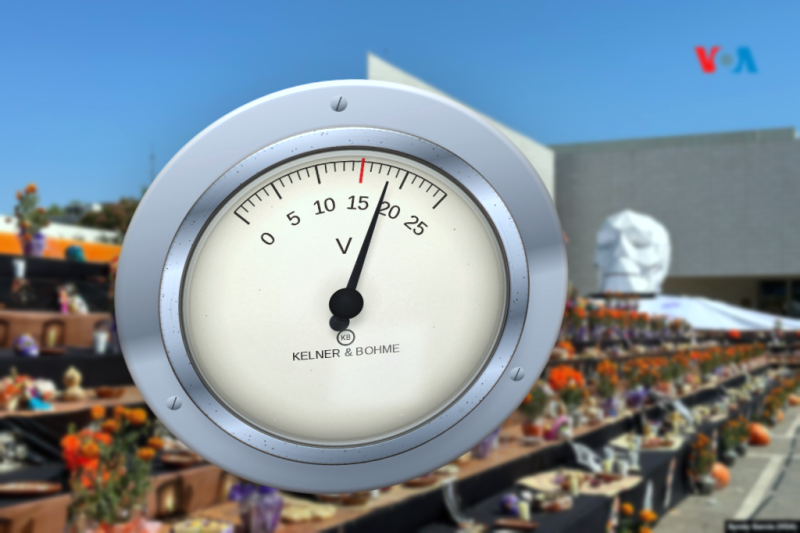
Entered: value=18 unit=V
